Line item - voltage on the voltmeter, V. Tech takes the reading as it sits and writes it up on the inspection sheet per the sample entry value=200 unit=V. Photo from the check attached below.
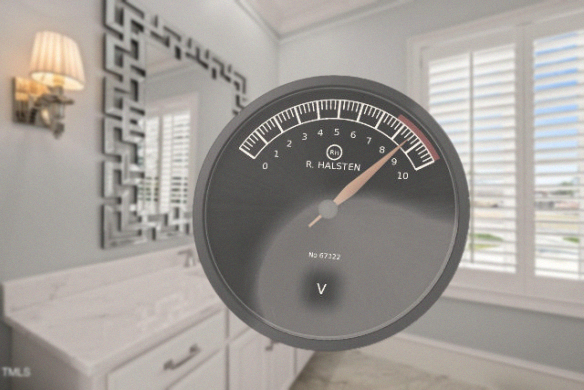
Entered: value=8.6 unit=V
